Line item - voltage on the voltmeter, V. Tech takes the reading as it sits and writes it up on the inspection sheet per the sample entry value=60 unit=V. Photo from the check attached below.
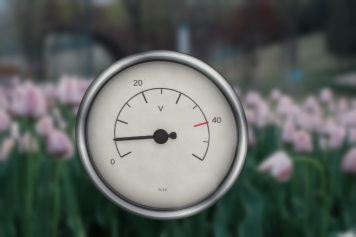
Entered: value=5 unit=V
